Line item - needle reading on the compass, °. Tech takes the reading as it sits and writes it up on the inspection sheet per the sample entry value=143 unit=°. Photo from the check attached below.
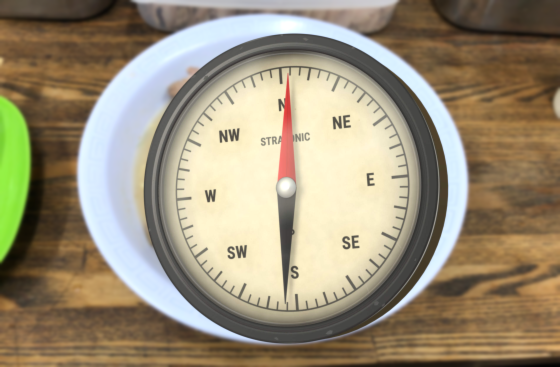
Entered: value=5 unit=°
